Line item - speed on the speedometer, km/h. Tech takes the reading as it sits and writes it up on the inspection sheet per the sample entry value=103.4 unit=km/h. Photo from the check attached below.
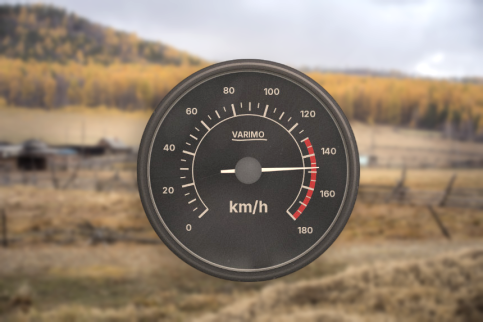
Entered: value=147.5 unit=km/h
